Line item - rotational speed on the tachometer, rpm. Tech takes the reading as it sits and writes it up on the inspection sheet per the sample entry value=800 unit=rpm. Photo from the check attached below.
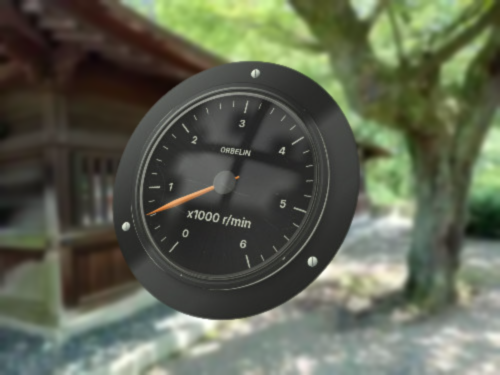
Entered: value=600 unit=rpm
